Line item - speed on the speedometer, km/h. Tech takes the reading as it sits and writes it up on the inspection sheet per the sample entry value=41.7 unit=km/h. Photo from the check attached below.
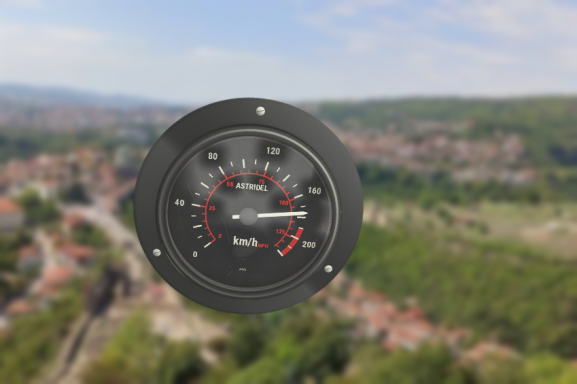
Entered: value=175 unit=km/h
